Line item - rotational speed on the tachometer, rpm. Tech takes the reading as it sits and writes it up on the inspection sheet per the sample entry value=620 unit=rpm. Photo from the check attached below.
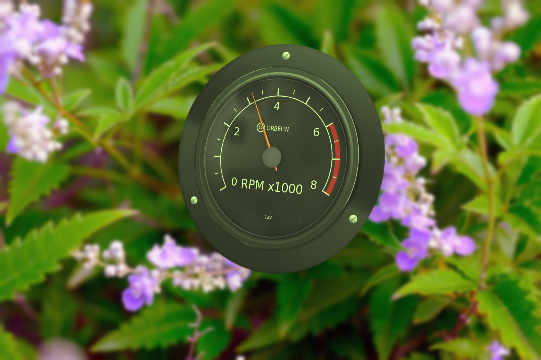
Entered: value=3250 unit=rpm
